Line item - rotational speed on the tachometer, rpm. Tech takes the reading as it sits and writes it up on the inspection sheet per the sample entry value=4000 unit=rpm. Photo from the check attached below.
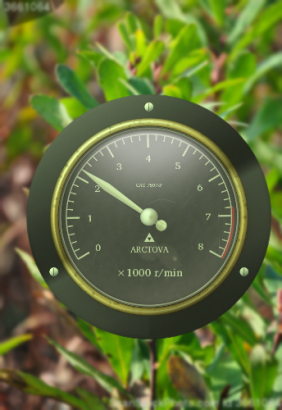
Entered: value=2200 unit=rpm
